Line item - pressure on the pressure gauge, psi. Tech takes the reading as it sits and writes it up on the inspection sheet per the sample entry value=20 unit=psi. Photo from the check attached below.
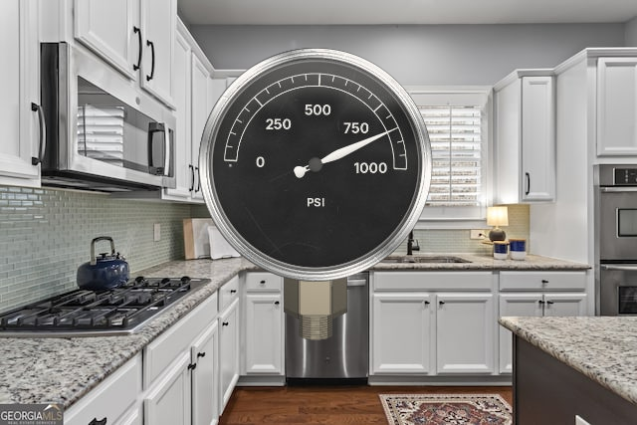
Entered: value=850 unit=psi
